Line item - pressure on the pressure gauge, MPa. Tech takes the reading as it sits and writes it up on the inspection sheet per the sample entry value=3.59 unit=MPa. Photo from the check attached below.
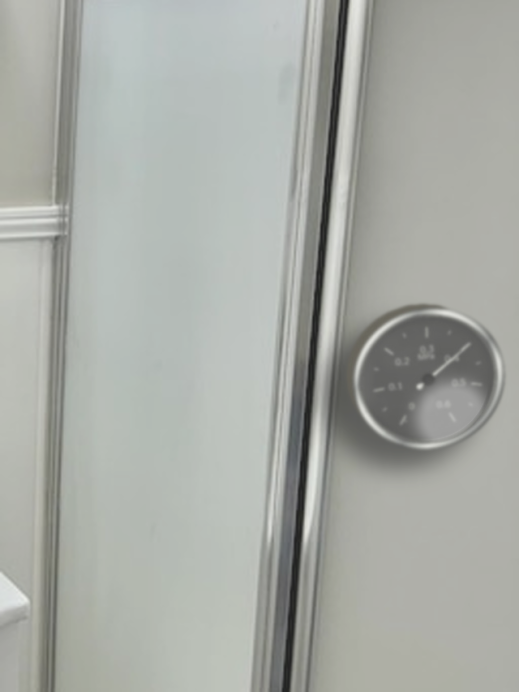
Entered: value=0.4 unit=MPa
